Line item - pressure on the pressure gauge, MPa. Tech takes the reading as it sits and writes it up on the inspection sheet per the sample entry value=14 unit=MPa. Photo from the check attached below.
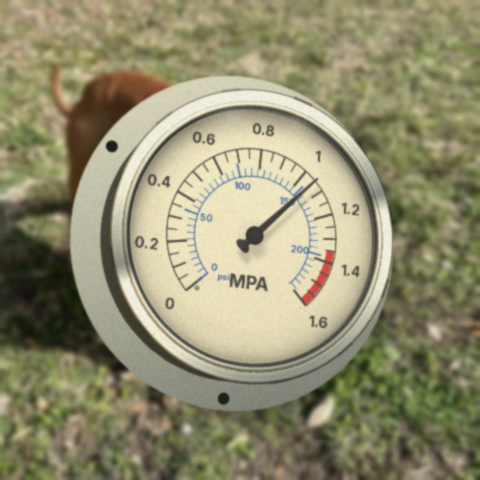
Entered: value=1.05 unit=MPa
